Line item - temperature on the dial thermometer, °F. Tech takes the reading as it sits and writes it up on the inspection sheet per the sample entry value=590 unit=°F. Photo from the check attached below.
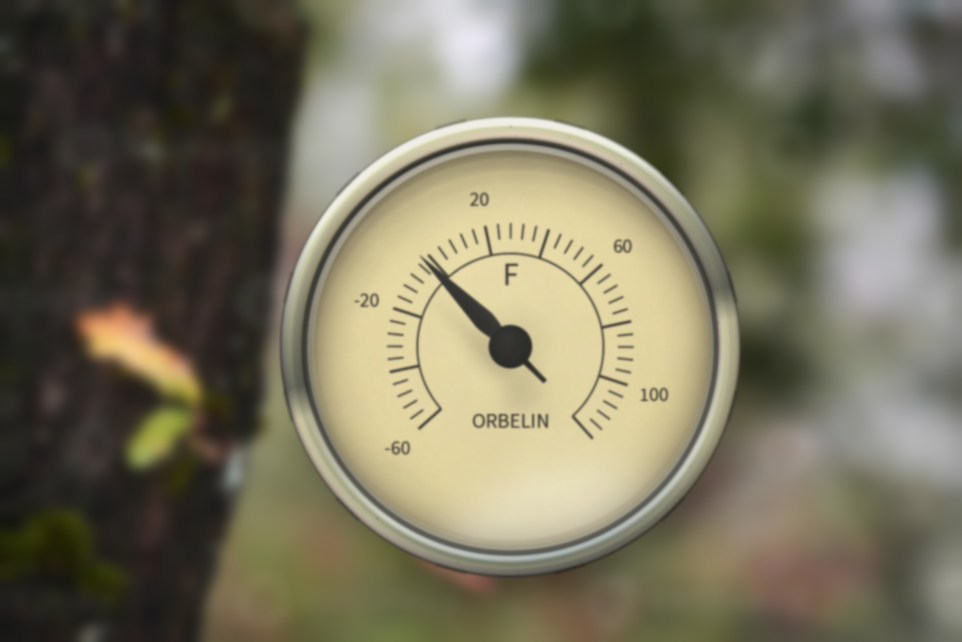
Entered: value=-2 unit=°F
